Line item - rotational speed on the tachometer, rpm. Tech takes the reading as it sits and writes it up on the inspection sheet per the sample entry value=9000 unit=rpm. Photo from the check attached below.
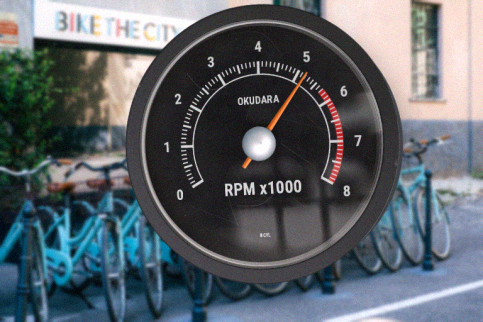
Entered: value=5200 unit=rpm
